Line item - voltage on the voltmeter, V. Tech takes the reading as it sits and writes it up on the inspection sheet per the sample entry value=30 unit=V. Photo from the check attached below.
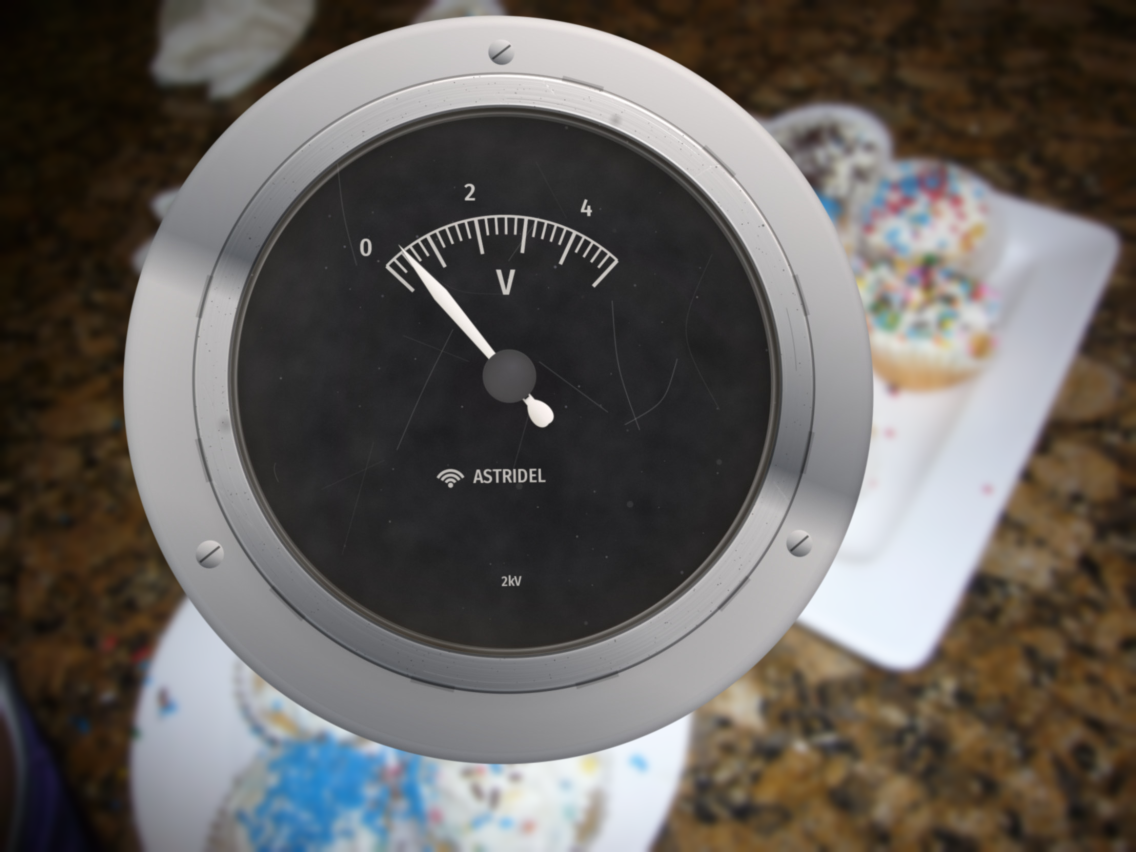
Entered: value=0.4 unit=V
